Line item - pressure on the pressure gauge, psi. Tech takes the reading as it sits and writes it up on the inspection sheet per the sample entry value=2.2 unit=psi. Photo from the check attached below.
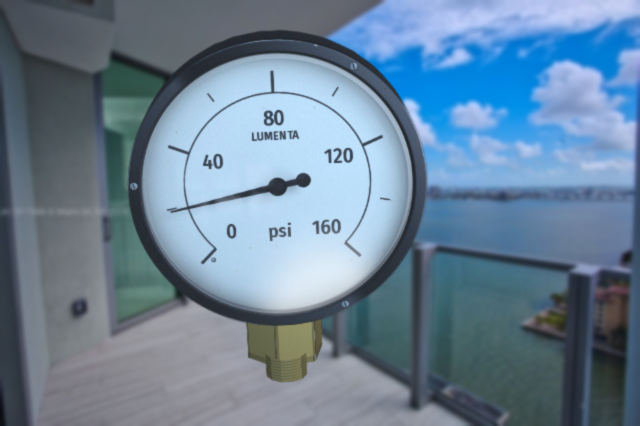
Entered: value=20 unit=psi
